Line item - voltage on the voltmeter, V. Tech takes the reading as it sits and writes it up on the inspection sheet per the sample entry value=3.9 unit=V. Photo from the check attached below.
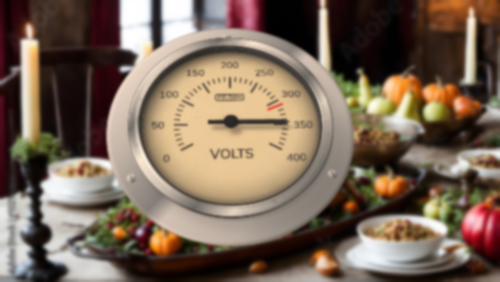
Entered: value=350 unit=V
